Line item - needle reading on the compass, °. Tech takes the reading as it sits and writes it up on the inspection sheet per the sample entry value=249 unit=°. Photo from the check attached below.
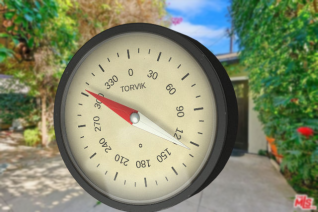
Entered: value=305 unit=°
